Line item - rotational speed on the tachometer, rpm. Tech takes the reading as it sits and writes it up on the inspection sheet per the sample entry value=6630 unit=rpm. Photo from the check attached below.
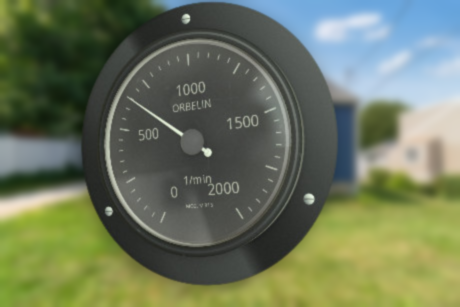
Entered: value=650 unit=rpm
